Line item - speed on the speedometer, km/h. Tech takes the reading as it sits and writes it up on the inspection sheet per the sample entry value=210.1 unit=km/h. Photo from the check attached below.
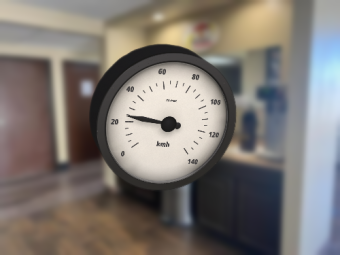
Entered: value=25 unit=km/h
